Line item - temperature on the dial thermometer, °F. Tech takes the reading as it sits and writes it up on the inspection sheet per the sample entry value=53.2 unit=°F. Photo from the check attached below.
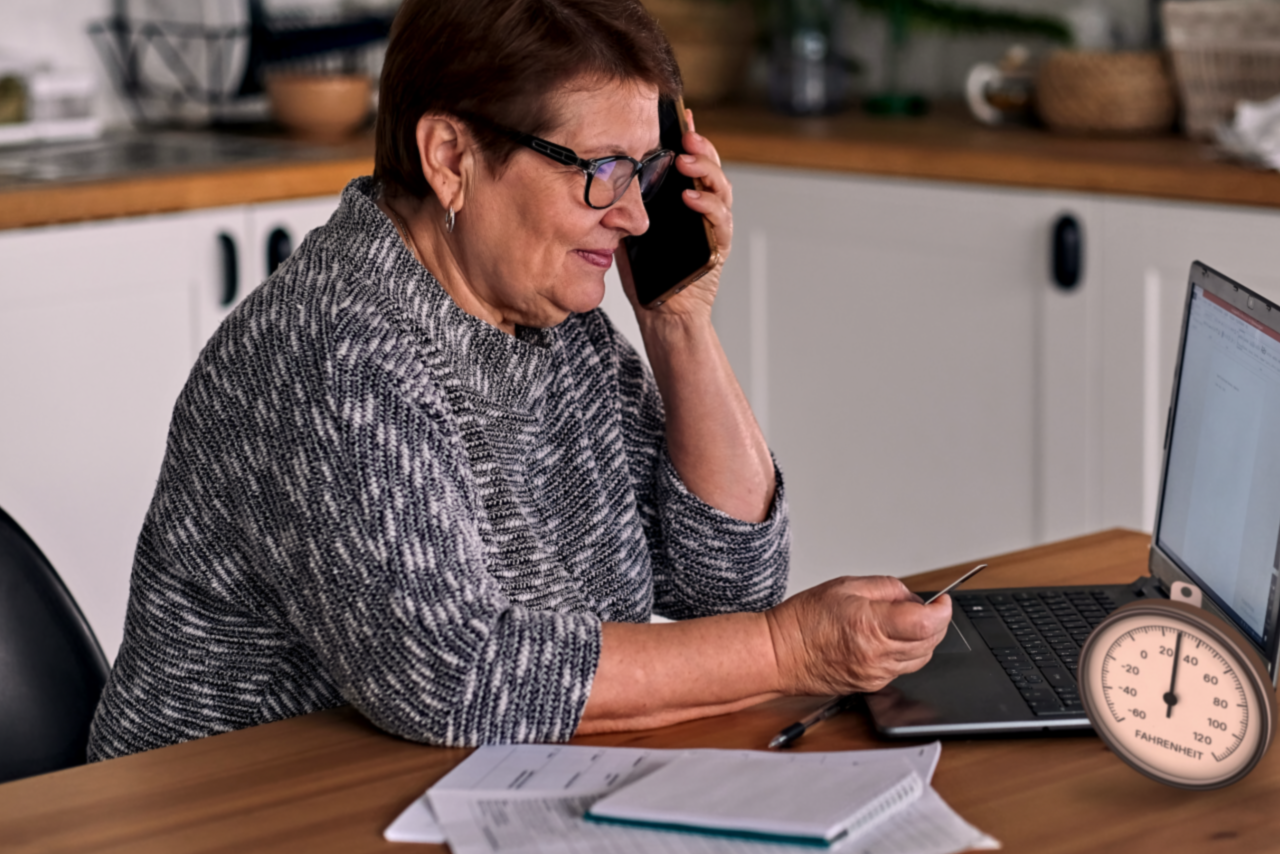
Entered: value=30 unit=°F
